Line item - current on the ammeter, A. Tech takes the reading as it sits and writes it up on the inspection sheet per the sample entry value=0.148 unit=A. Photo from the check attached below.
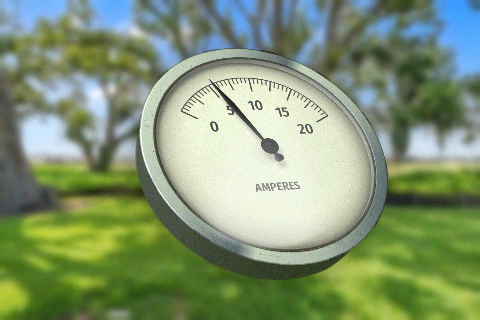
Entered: value=5 unit=A
